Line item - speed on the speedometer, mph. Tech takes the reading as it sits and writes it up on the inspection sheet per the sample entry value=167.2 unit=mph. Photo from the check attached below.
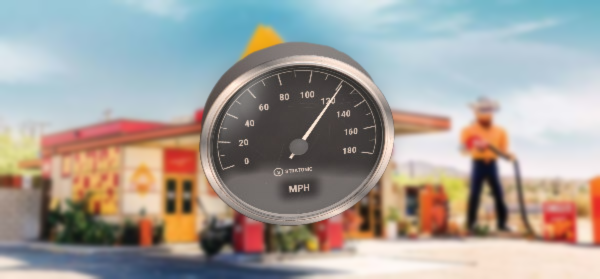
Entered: value=120 unit=mph
